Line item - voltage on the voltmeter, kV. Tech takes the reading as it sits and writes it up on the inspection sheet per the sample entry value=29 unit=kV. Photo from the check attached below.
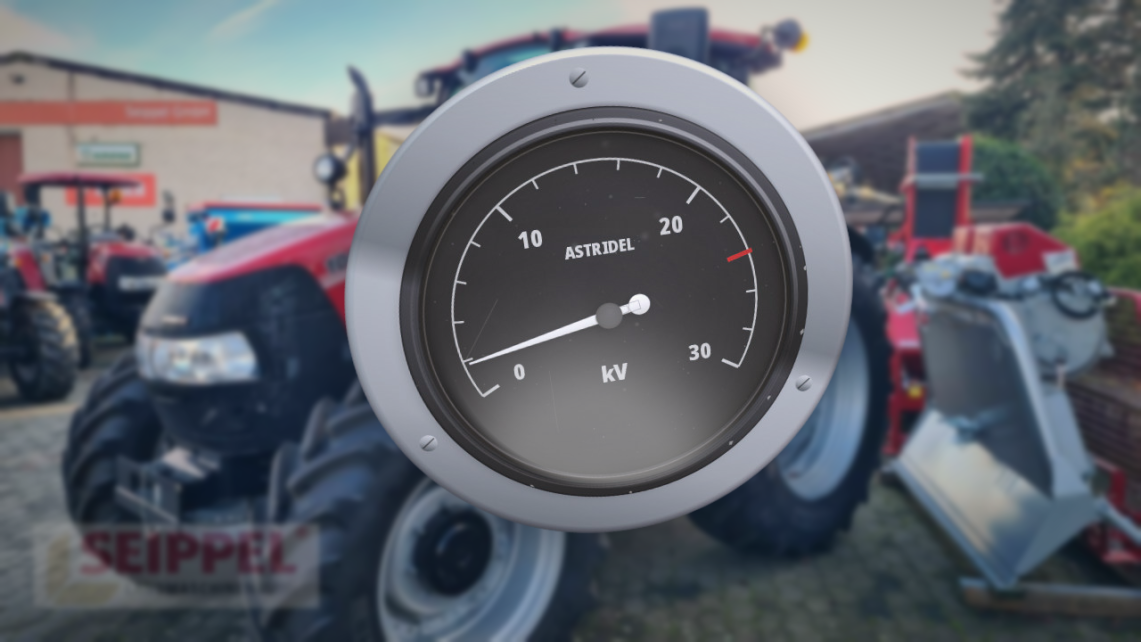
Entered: value=2 unit=kV
